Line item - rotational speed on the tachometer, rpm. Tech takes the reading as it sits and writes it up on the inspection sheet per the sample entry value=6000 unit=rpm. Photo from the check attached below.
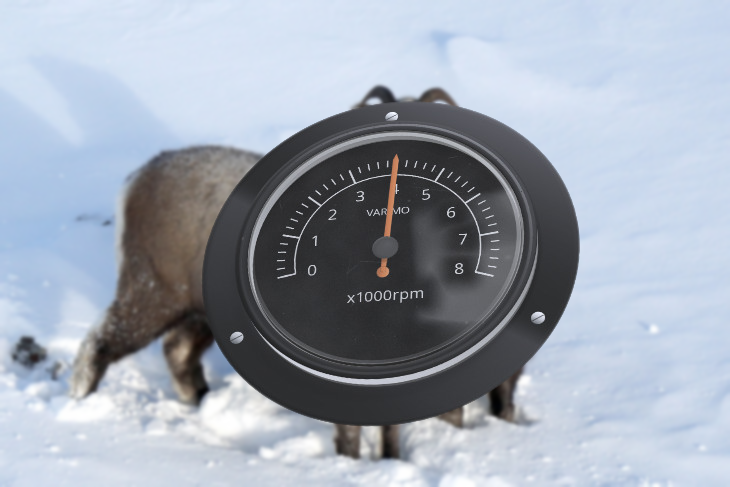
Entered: value=4000 unit=rpm
